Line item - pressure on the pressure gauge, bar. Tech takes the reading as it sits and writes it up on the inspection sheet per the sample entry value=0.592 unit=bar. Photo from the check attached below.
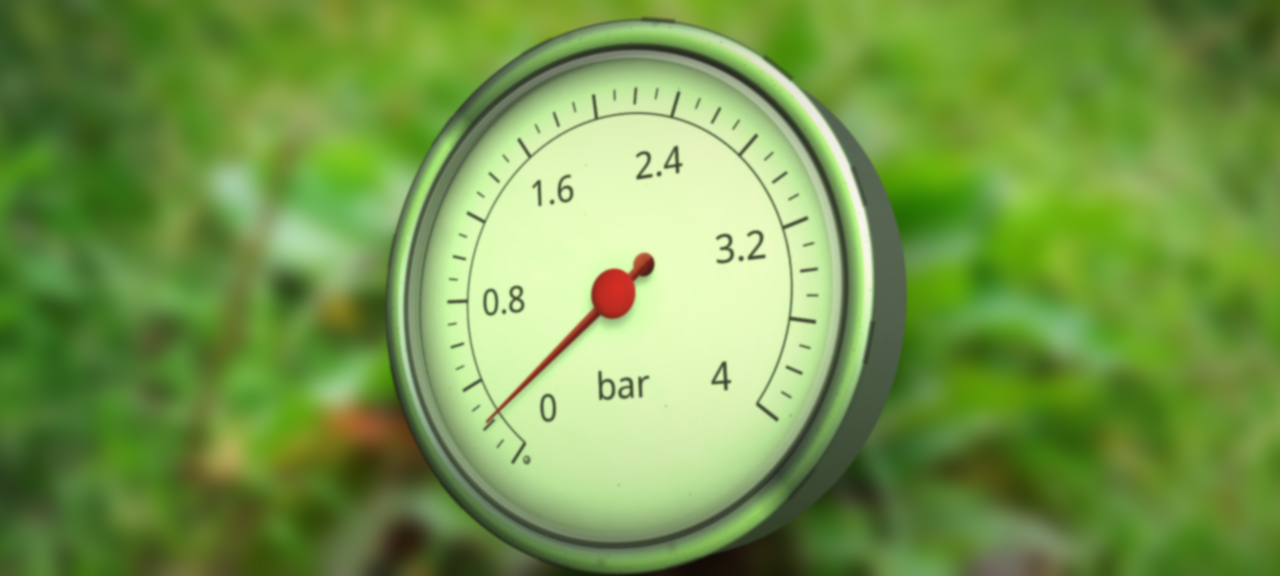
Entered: value=0.2 unit=bar
